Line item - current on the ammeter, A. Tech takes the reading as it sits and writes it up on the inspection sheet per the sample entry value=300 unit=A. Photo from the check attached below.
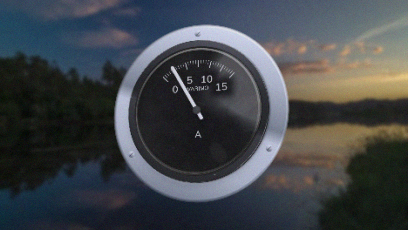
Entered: value=2.5 unit=A
